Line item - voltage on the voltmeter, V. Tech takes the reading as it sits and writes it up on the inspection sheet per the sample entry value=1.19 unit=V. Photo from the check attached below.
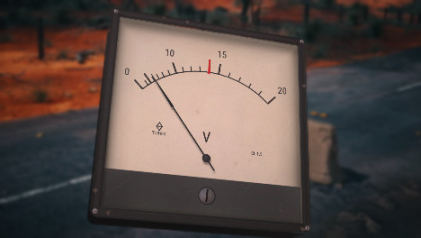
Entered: value=6 unit=V
